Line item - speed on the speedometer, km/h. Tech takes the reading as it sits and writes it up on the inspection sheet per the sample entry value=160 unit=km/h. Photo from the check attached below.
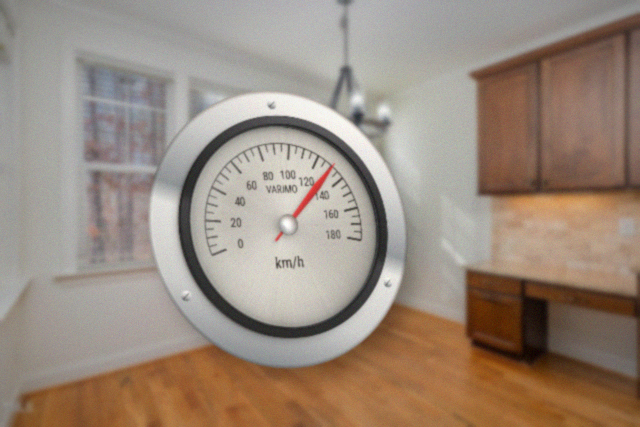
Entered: value=130 unit=km/h
